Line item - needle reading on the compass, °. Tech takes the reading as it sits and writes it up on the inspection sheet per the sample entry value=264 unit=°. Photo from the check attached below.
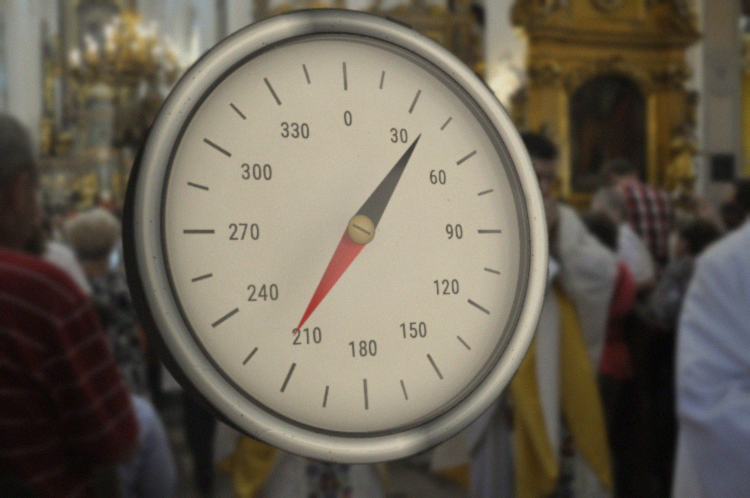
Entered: value=217.5 unit=°
